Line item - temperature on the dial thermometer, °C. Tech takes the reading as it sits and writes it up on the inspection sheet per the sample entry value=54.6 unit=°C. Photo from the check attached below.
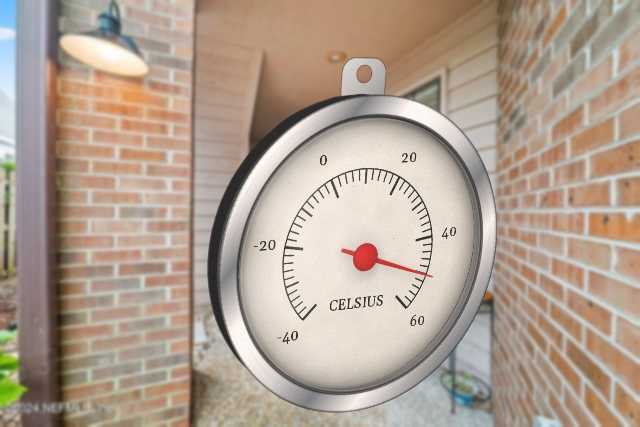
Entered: value=50 unit=°C
